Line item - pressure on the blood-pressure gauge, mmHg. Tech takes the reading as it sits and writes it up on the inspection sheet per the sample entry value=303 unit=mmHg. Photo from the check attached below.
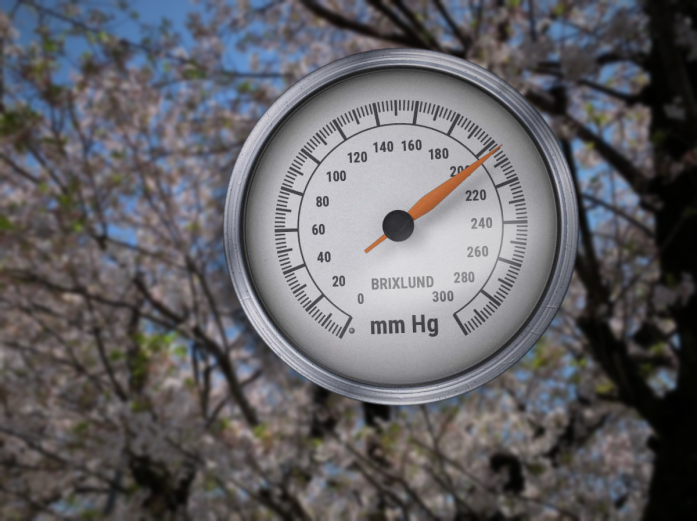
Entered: value=204 unit=mmHg
